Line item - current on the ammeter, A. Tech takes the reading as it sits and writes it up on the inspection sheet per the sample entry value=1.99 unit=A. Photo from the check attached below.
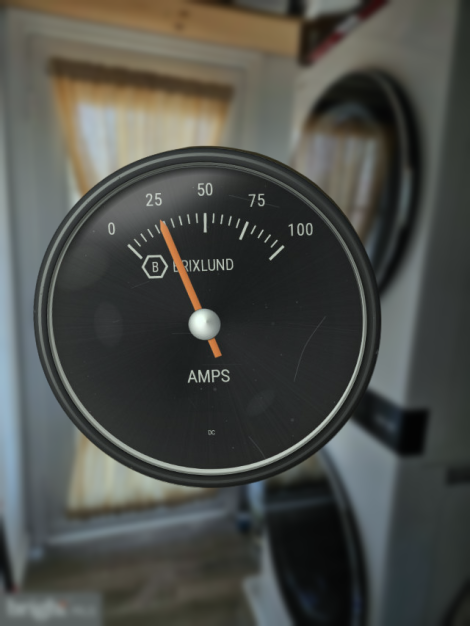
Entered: value=25 unit=A
